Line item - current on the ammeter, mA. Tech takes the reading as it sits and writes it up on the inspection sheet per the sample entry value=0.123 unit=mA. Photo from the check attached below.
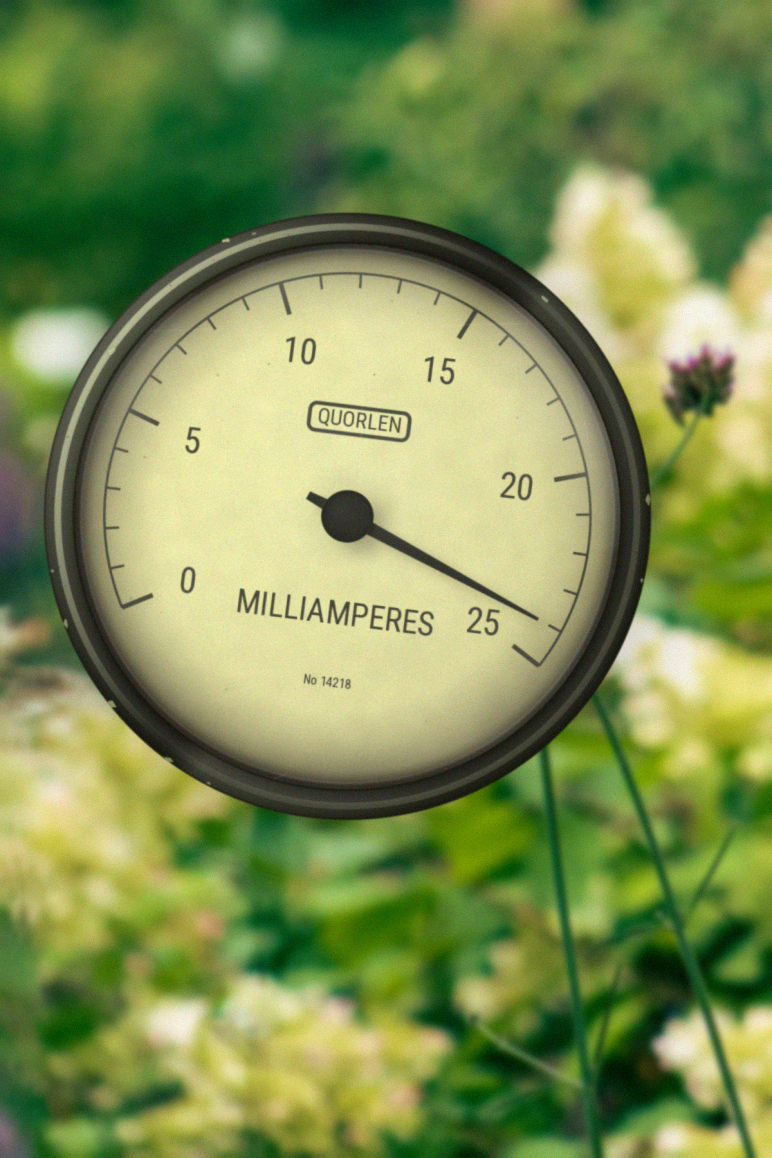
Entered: value=24 unit=mA
